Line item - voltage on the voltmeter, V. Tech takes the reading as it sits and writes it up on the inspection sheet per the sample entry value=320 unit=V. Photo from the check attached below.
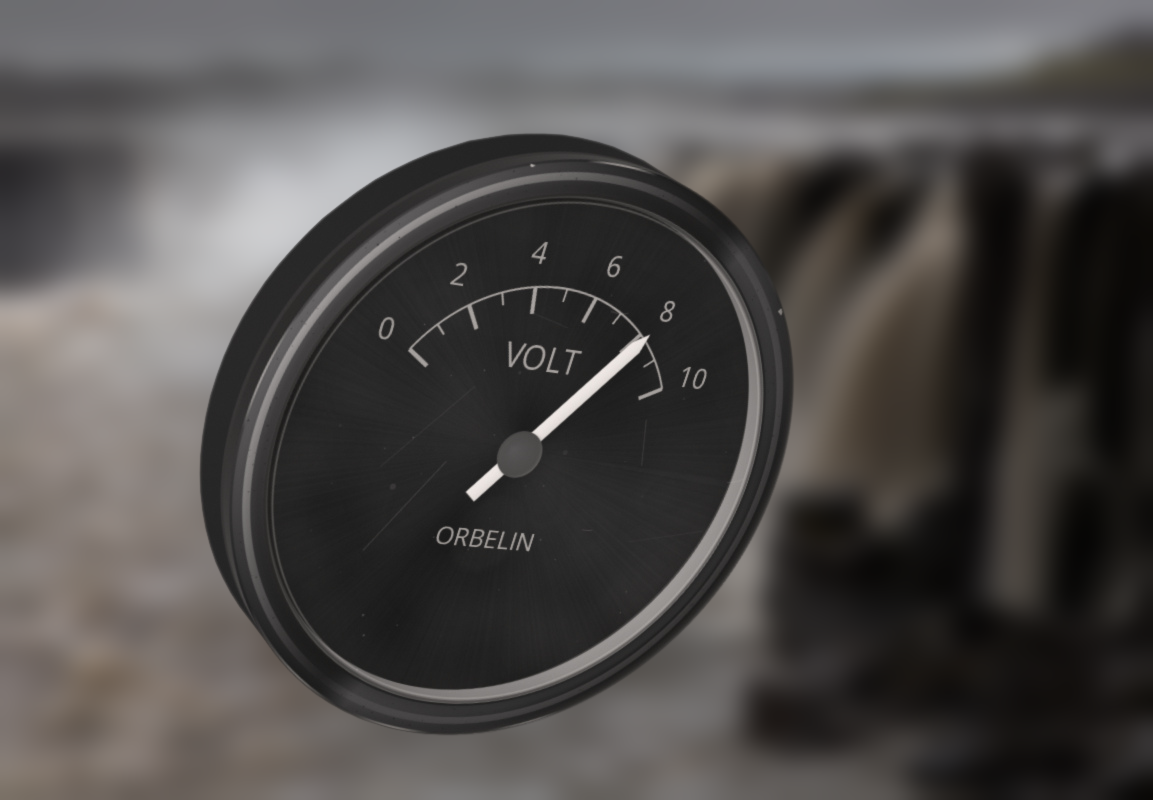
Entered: value=8 unit=V
